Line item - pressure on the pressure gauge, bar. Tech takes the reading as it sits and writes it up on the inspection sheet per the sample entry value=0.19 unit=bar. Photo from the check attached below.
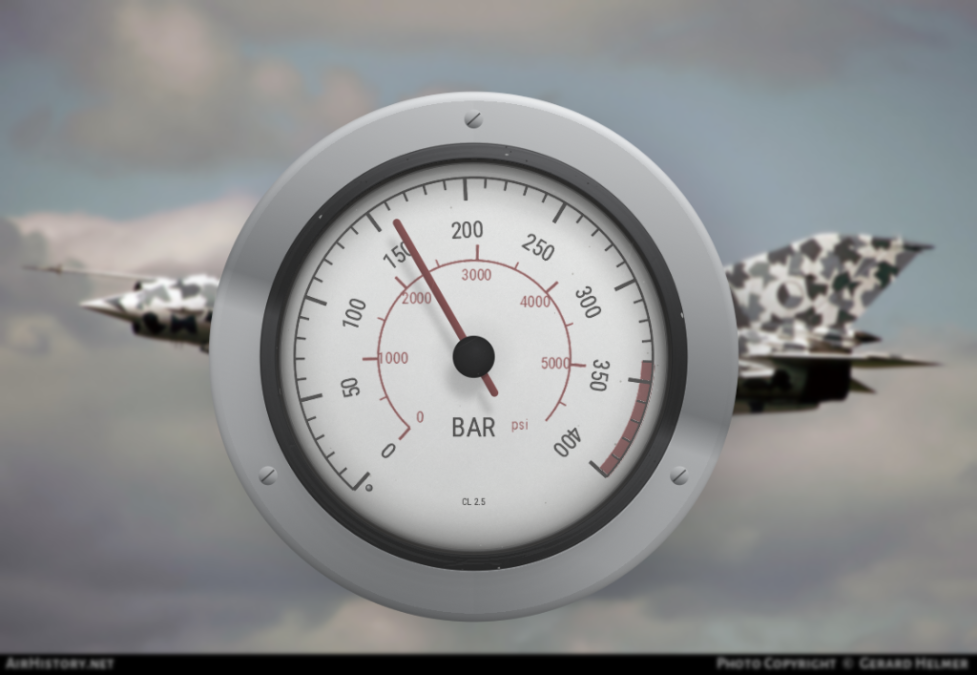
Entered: value=160 unit=bar
